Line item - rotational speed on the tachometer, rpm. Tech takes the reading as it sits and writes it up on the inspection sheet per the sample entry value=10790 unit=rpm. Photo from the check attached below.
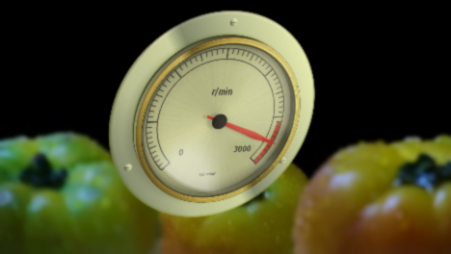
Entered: value=2750 unit=rpm
